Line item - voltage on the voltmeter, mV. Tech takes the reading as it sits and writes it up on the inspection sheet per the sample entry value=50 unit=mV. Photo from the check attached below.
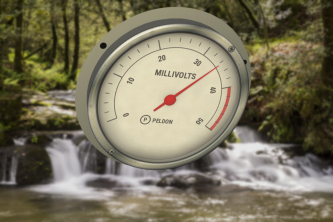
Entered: value=34 unit=mV
